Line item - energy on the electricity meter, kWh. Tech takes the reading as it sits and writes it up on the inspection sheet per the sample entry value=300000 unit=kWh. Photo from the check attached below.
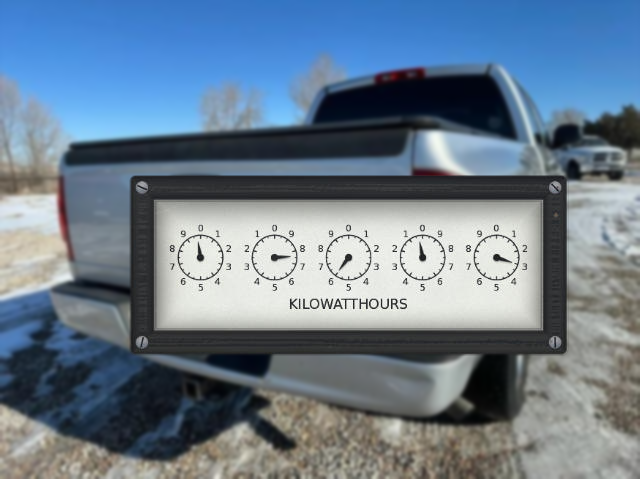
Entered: value=97603 unit=kWh
